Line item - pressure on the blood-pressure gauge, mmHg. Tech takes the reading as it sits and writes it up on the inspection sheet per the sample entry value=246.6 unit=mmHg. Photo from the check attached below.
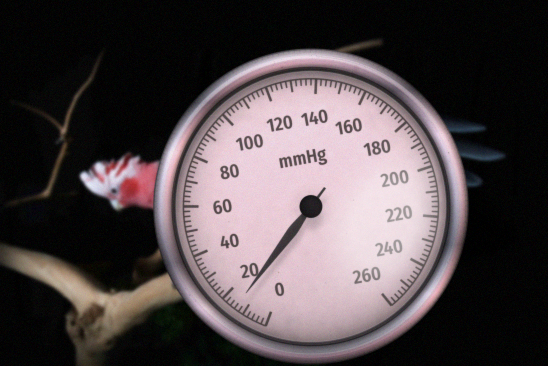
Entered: value=14 unit=mmHg
